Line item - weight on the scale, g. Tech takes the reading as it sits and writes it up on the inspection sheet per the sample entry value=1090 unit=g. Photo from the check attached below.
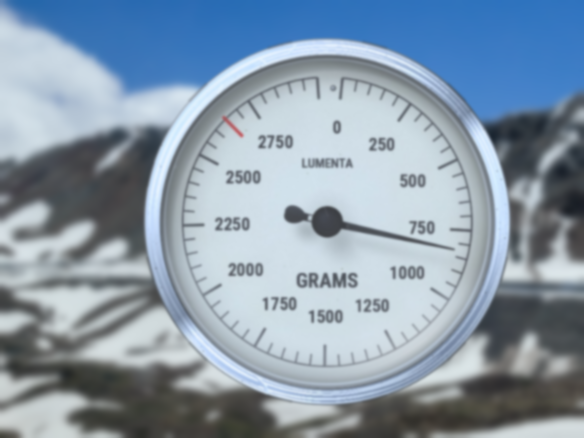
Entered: value=825 unit=g
